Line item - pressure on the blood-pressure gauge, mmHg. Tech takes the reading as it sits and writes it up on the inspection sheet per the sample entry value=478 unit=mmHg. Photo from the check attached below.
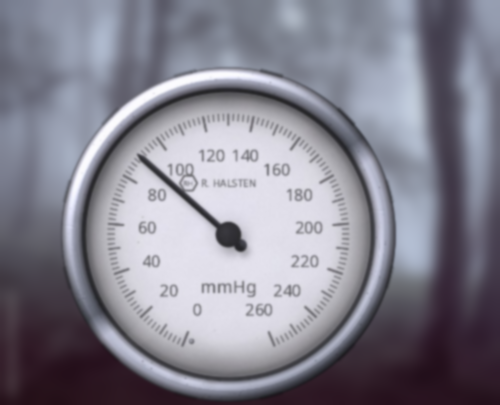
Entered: value=90 unit=mmHg
